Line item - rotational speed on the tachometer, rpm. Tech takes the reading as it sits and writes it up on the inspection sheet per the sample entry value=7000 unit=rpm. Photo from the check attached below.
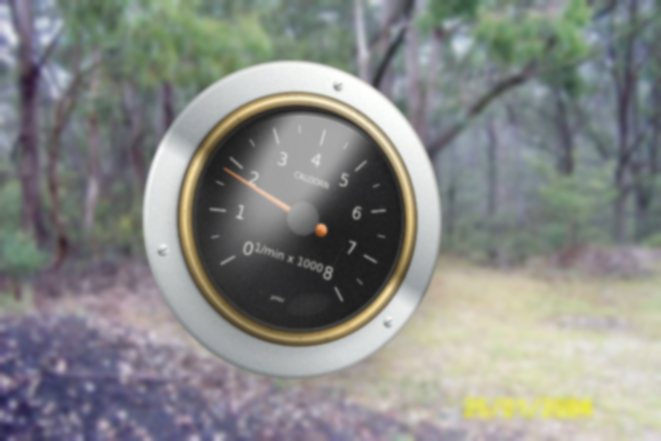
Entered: value=1750 unit=rpm
